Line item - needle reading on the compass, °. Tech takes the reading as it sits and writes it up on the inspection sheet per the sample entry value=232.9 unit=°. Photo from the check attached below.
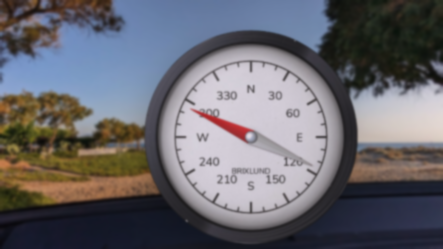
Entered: value=295 unit=°
